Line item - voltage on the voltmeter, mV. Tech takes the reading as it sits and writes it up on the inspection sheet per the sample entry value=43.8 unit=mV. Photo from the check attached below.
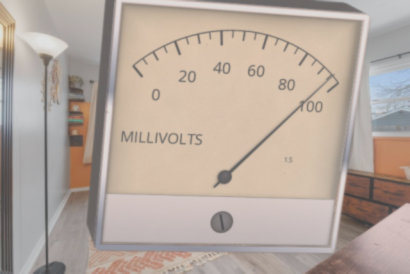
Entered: value=95 unit=mV
